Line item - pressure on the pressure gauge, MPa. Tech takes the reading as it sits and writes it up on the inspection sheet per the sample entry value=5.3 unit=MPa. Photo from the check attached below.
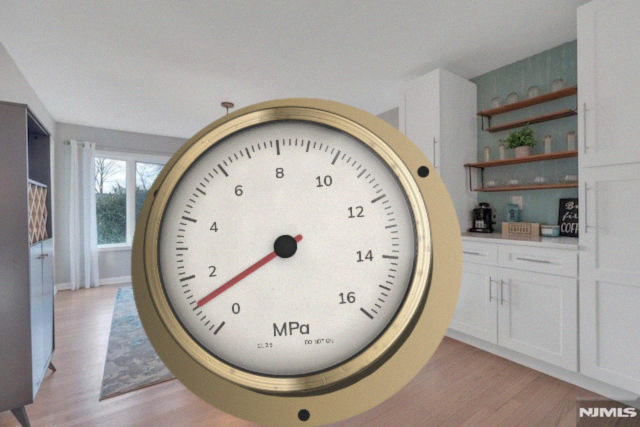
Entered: value=1 unit=MPa
